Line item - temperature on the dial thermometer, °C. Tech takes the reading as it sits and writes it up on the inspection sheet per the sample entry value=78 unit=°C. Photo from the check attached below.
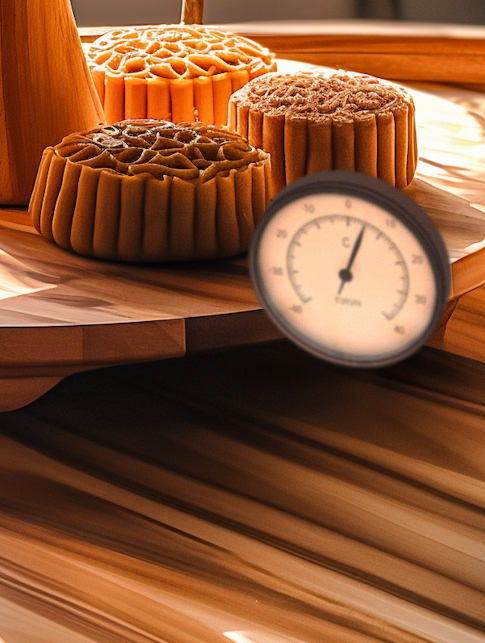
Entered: value=5 unit=°C
